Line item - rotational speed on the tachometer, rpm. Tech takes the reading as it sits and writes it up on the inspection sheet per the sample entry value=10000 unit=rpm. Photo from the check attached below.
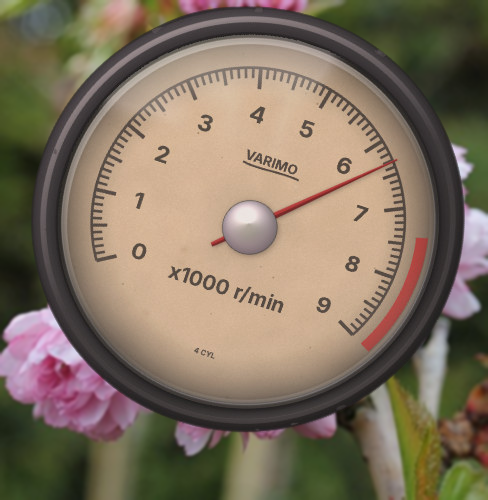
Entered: value=6300 unit=rpm
